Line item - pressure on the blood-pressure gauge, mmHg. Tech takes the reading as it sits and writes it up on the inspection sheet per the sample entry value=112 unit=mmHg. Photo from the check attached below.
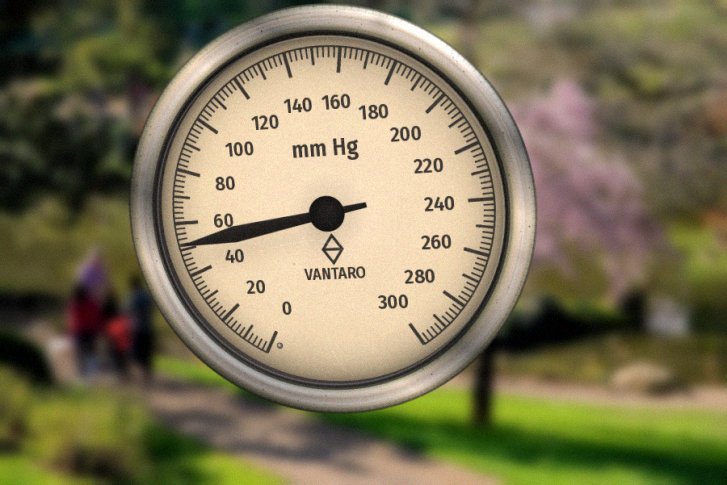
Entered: value=52 unit=mmHg
